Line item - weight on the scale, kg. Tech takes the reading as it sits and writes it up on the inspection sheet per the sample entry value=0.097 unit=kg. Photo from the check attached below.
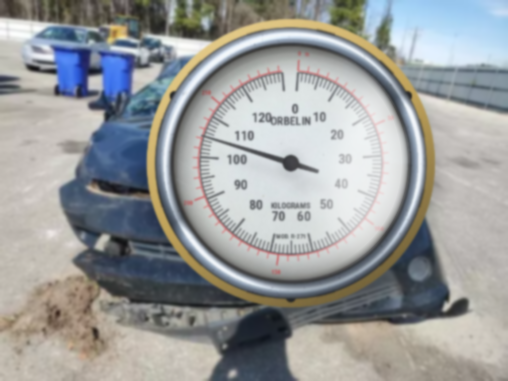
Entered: value=105 unit=kg
